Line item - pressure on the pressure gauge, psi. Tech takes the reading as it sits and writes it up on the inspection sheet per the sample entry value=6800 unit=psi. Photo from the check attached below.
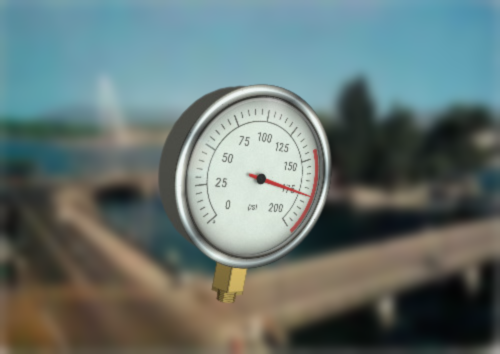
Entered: value=175 unit=psi
